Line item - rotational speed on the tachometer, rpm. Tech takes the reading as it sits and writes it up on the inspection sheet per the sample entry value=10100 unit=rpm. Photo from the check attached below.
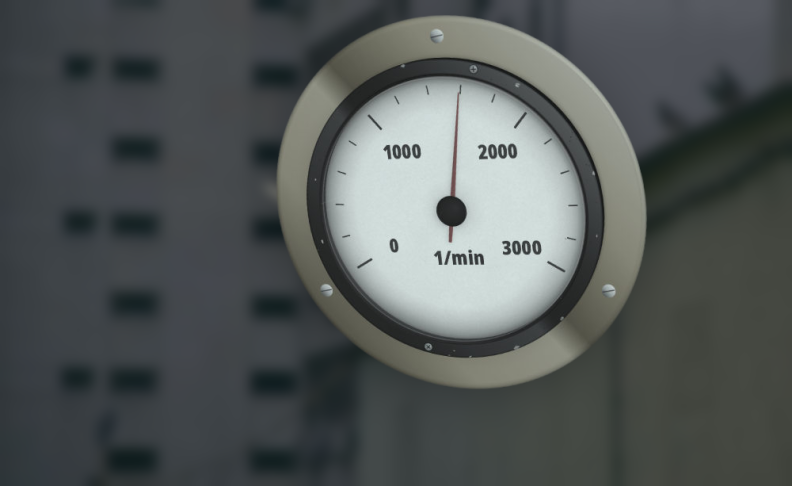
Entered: value=1600 unit=rpm
